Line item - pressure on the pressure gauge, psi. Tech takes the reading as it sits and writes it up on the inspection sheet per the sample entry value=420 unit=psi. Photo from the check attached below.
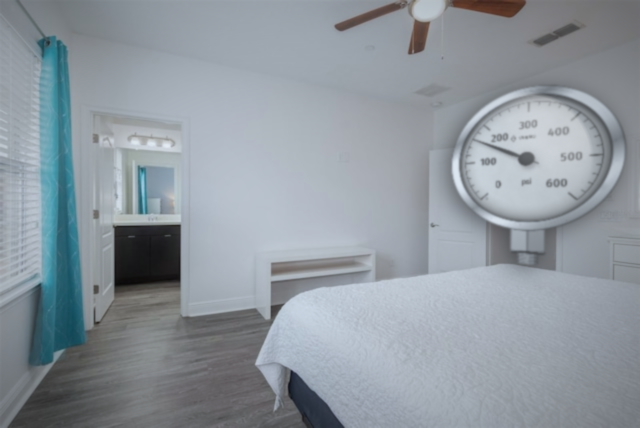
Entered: value=160 unit=psi
